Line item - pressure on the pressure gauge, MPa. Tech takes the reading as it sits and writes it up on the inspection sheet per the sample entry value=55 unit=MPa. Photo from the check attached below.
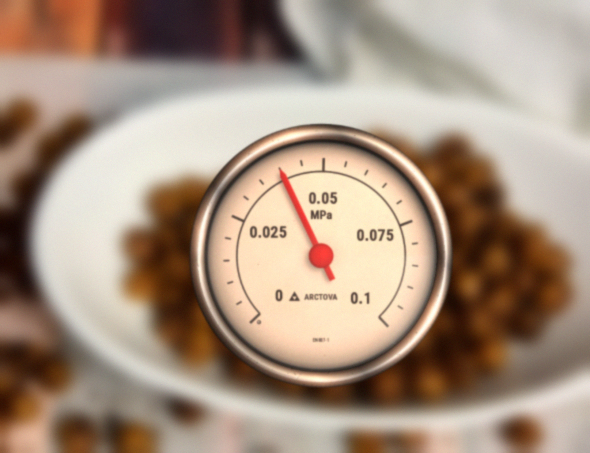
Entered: value=0.04 unit=MPa
